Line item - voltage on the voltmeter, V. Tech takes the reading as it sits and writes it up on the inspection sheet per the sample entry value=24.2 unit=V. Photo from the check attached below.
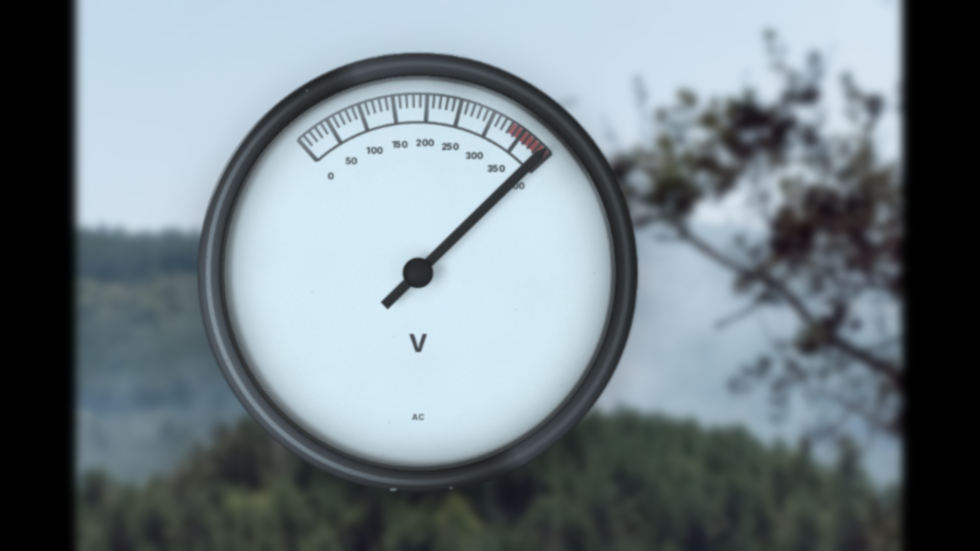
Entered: value=390 unit=V
